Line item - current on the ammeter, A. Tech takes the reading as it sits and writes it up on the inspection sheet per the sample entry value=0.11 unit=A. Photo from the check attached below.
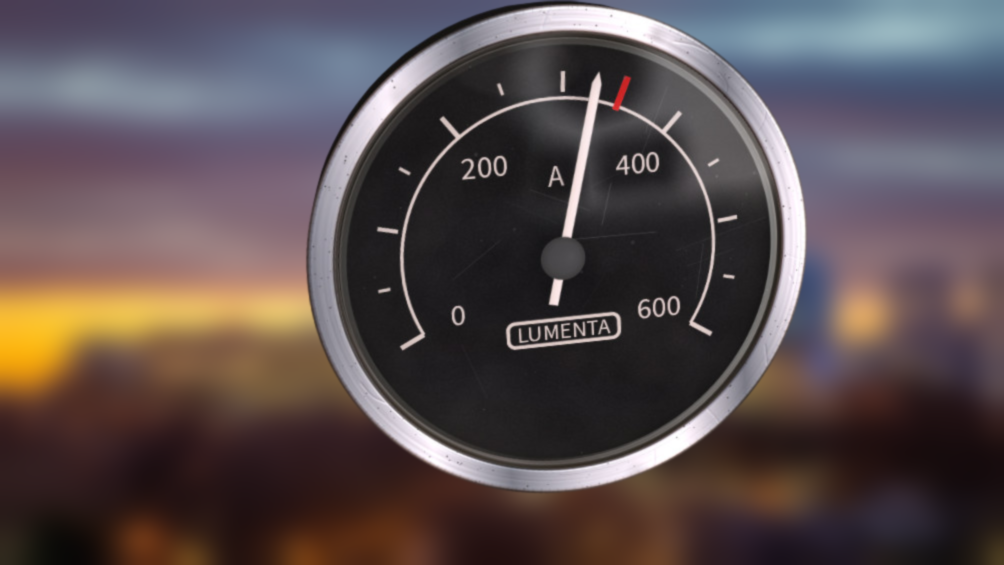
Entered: value=325 unit=A
